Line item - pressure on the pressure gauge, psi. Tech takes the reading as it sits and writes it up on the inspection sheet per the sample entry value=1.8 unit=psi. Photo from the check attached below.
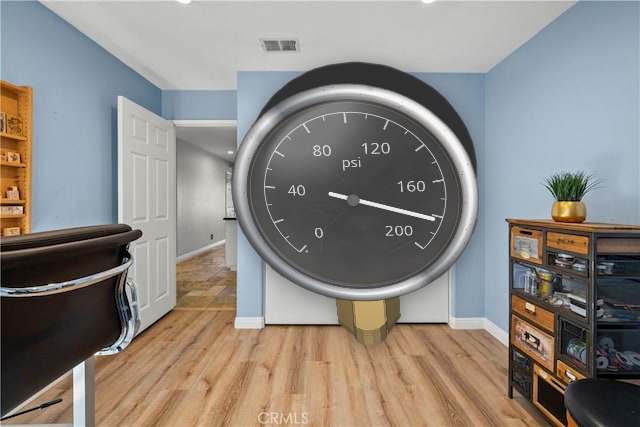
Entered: value=180 unit=psi
